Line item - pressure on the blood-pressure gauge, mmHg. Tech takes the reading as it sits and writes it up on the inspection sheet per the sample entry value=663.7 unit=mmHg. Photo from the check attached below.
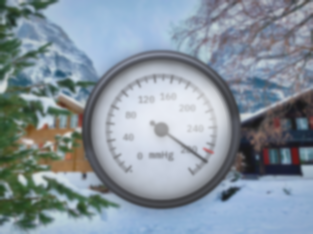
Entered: value=280 unit=mmHg
